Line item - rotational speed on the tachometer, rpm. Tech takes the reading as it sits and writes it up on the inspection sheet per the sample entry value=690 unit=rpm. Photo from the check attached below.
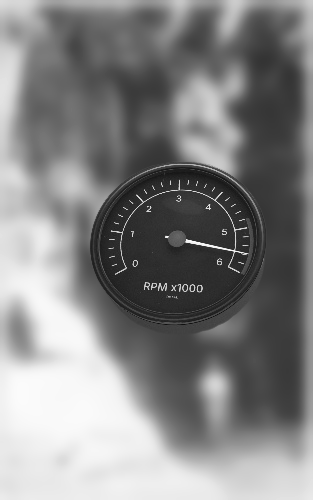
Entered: value=5600 unit=rpm
